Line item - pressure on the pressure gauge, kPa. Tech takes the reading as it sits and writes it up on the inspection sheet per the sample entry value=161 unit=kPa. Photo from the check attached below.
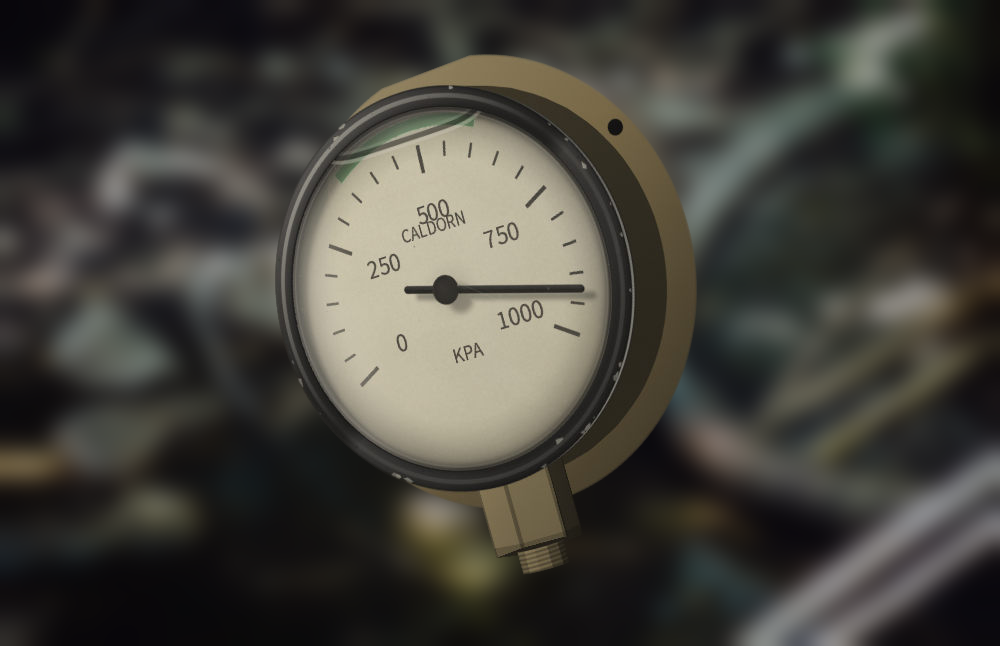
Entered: value=925 unit=kPa
